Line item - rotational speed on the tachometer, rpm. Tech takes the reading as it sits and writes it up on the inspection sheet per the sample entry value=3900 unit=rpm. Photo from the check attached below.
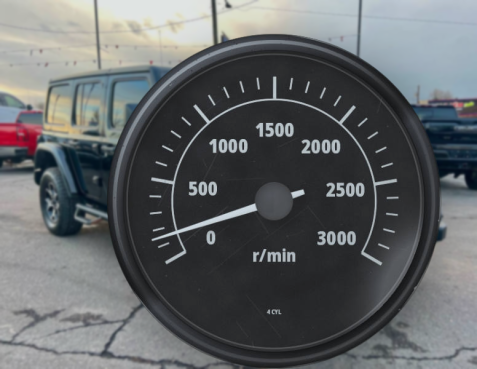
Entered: value=150 unit=rpm
